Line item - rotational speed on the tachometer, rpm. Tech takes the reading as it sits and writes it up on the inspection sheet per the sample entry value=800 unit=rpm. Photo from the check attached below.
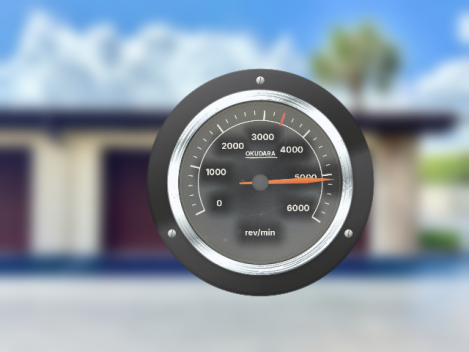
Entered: value=5100 unit=rpm
